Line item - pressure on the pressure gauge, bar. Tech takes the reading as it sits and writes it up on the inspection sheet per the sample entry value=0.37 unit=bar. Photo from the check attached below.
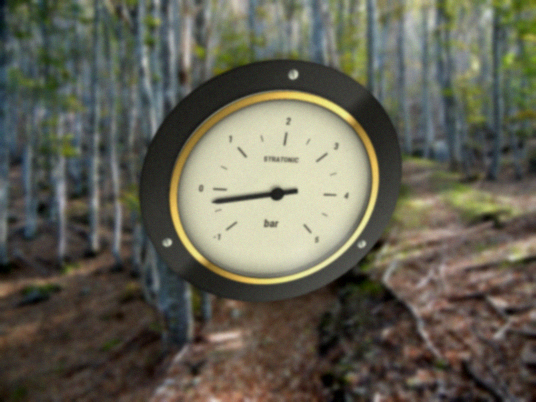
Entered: value=-0.25 unit=bar
